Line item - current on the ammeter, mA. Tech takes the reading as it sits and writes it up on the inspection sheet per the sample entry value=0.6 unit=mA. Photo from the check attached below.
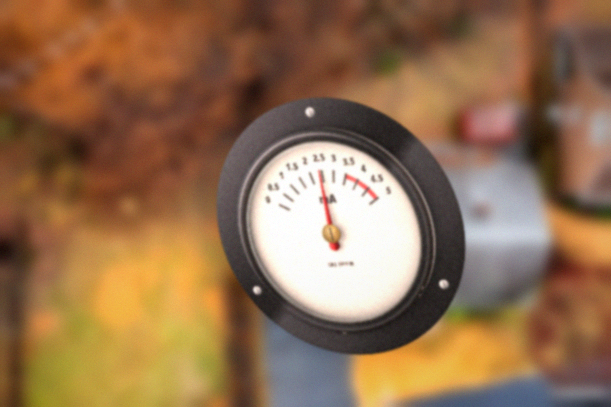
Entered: value=2.5 unit=mA
